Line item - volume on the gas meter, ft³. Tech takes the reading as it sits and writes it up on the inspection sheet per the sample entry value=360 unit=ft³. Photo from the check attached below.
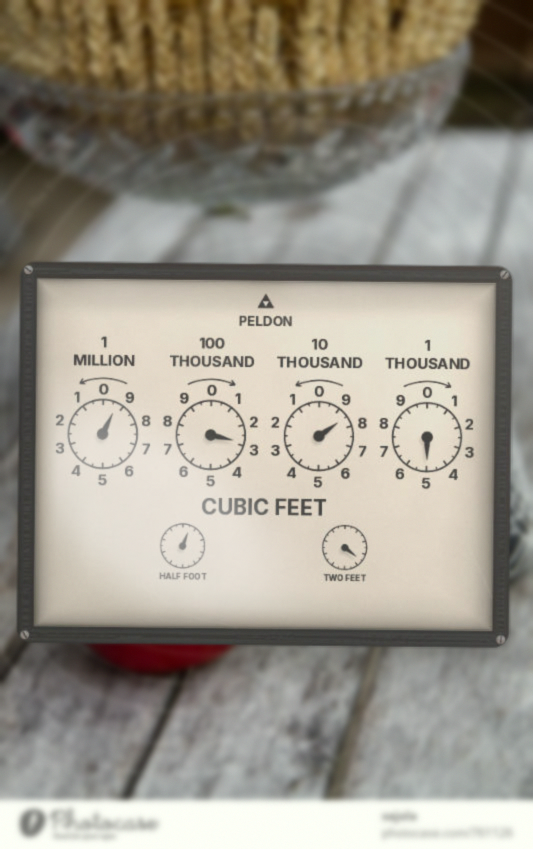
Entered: value=928500 unit=ft³
